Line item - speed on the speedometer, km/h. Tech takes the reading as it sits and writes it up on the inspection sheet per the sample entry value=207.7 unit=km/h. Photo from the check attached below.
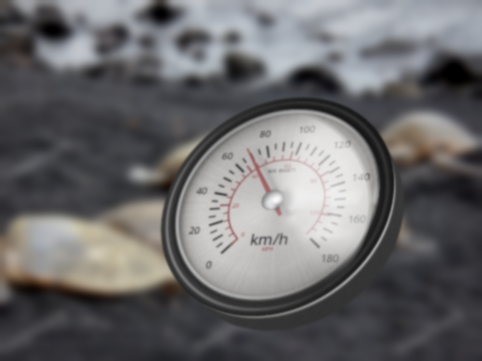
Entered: value=70 unit=km/h
